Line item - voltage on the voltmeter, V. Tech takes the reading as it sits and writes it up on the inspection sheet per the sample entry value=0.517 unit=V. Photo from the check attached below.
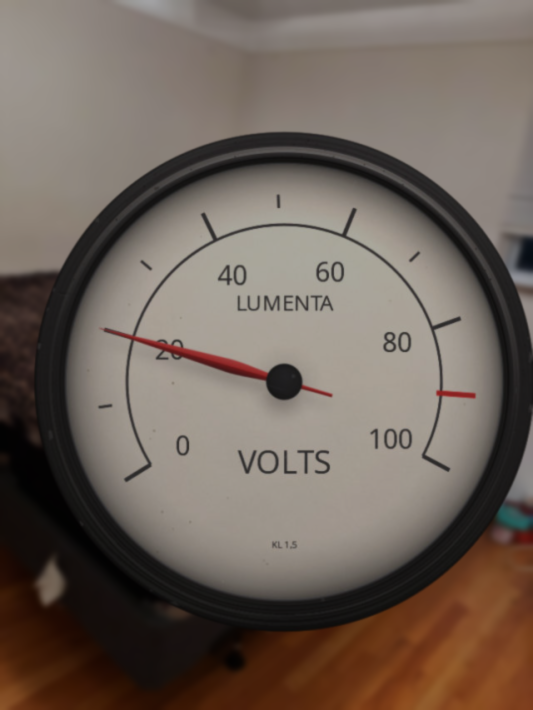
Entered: value=20 unit=V
